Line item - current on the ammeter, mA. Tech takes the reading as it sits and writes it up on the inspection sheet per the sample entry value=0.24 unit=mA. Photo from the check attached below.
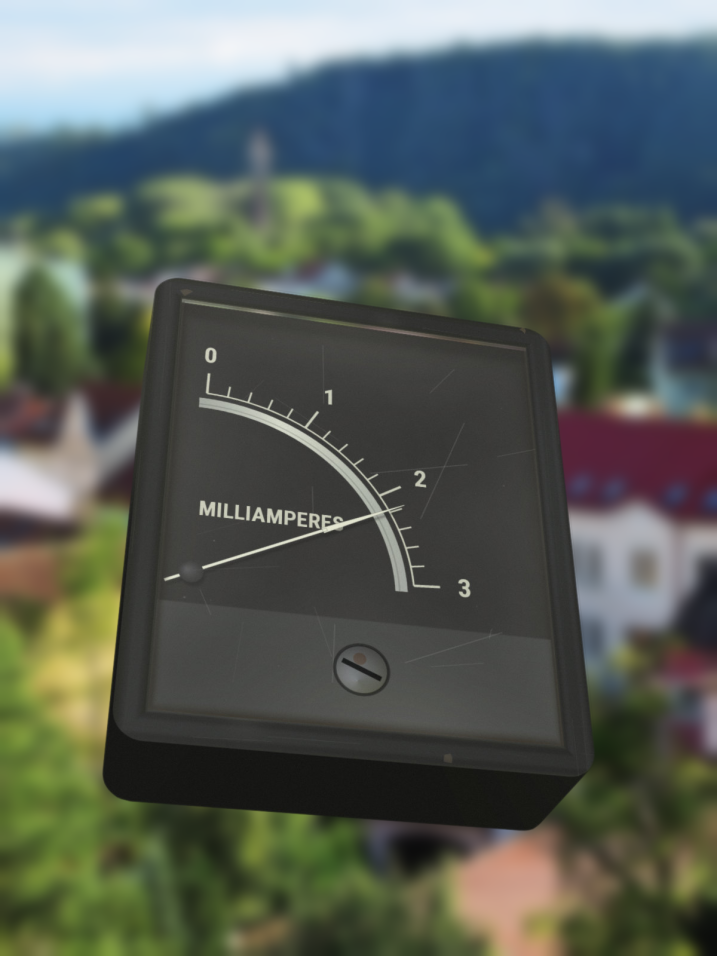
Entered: value=2.2 unit=mA
